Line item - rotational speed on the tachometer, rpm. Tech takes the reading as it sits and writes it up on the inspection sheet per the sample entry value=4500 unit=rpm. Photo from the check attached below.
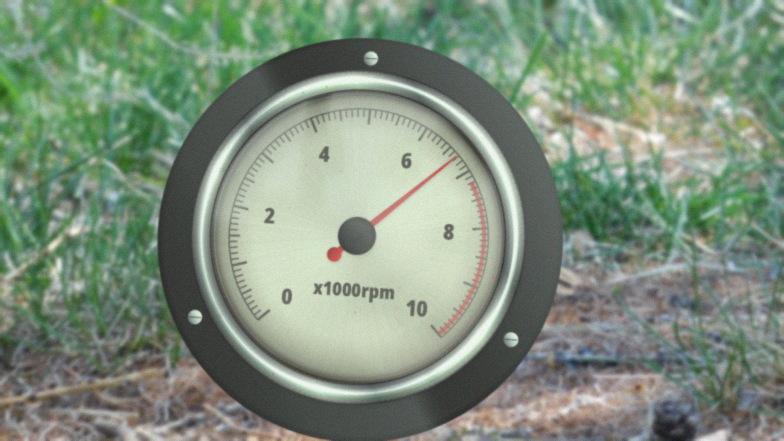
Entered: value=6700 unit=rpm
